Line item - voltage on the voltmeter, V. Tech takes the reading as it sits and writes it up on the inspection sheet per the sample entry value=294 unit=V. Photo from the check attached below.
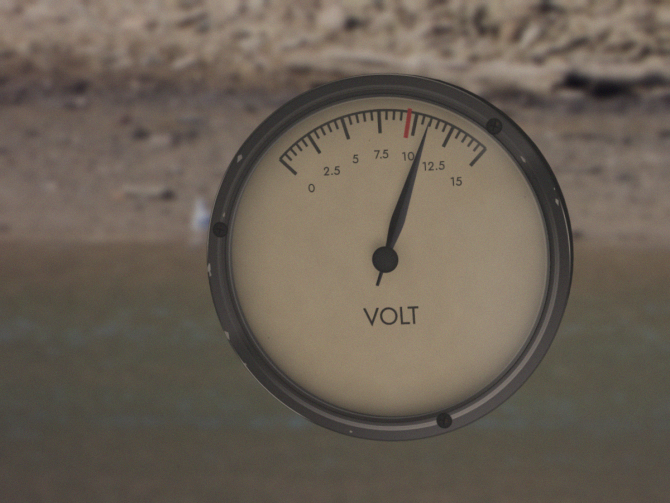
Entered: value=11 unit=V
